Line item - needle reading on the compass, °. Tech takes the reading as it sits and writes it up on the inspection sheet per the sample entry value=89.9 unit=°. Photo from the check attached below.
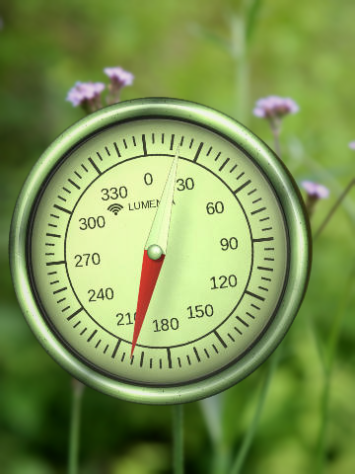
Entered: value=200 unit=°
